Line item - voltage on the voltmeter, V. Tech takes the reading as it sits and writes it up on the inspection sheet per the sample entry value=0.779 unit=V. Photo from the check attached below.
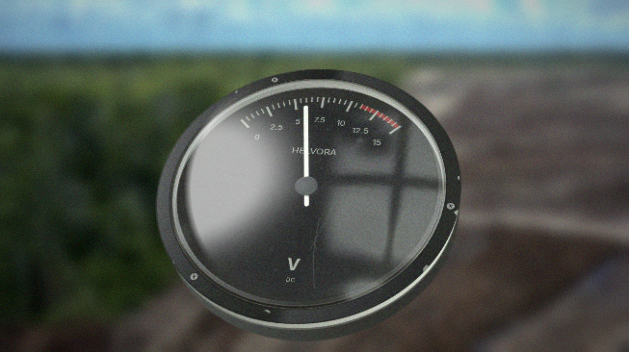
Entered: value=6 unit=V
